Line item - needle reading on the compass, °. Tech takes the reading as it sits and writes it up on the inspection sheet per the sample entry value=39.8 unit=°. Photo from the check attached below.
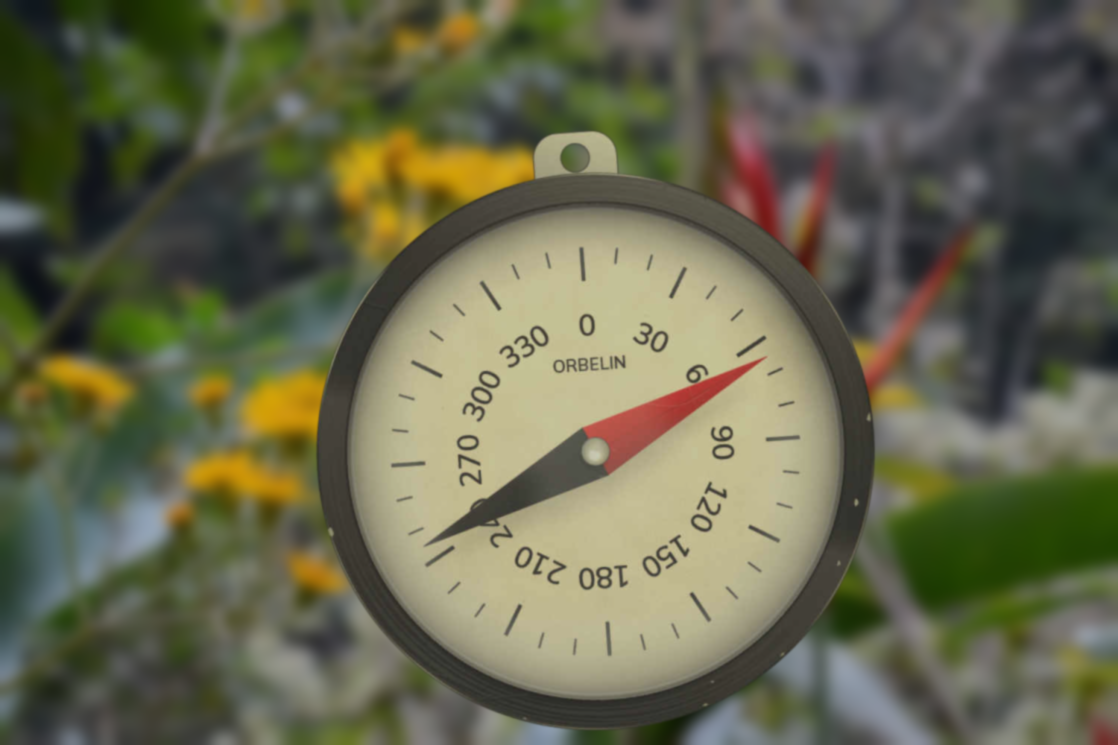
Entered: value=65 unit=°
